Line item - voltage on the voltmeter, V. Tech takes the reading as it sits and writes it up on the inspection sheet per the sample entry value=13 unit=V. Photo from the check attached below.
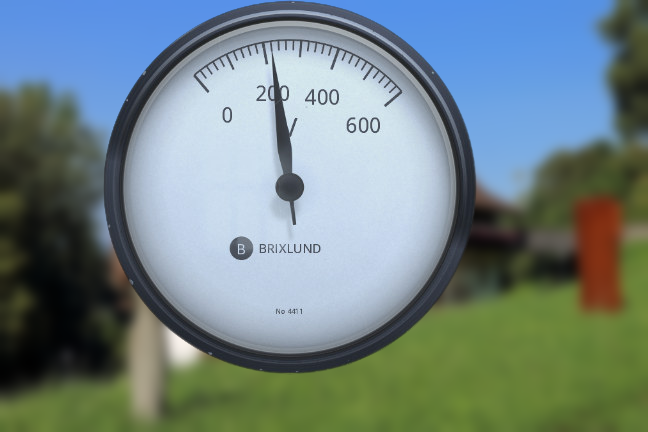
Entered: value=220 unit=V
